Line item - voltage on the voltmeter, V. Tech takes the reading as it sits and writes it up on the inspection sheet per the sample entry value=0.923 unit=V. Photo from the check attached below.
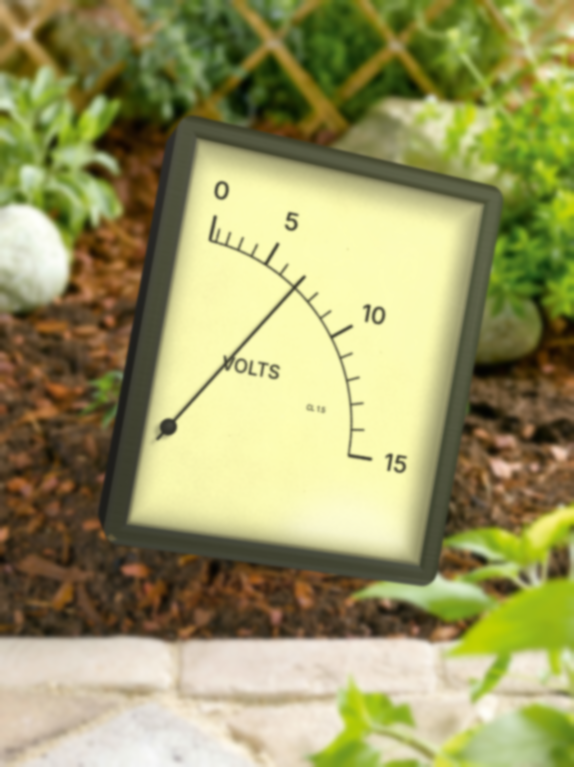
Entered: value=7 unit=V
